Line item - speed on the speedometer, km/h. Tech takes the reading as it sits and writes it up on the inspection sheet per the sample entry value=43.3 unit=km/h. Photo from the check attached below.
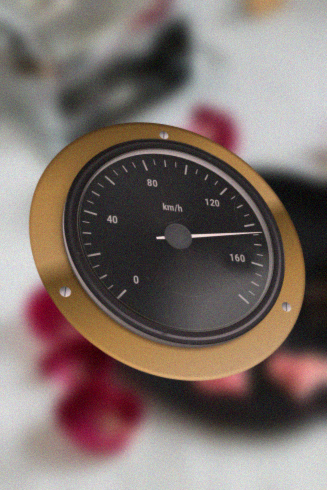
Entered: value=145 unit=km/h
